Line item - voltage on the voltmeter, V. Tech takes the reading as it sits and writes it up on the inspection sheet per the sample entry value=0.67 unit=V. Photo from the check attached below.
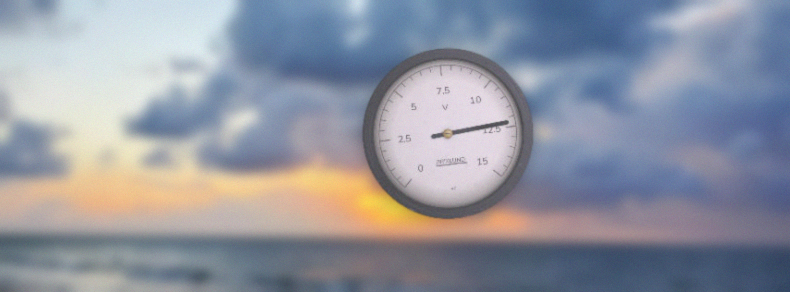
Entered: value=12.25 unit=V
